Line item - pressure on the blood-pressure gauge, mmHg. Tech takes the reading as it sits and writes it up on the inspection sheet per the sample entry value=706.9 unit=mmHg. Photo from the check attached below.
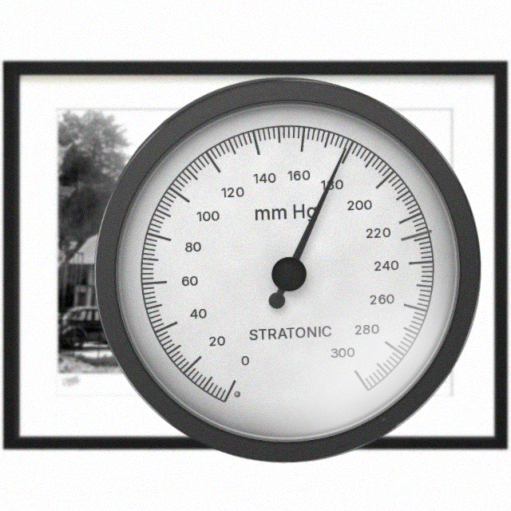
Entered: value=178 unit=mmHg
